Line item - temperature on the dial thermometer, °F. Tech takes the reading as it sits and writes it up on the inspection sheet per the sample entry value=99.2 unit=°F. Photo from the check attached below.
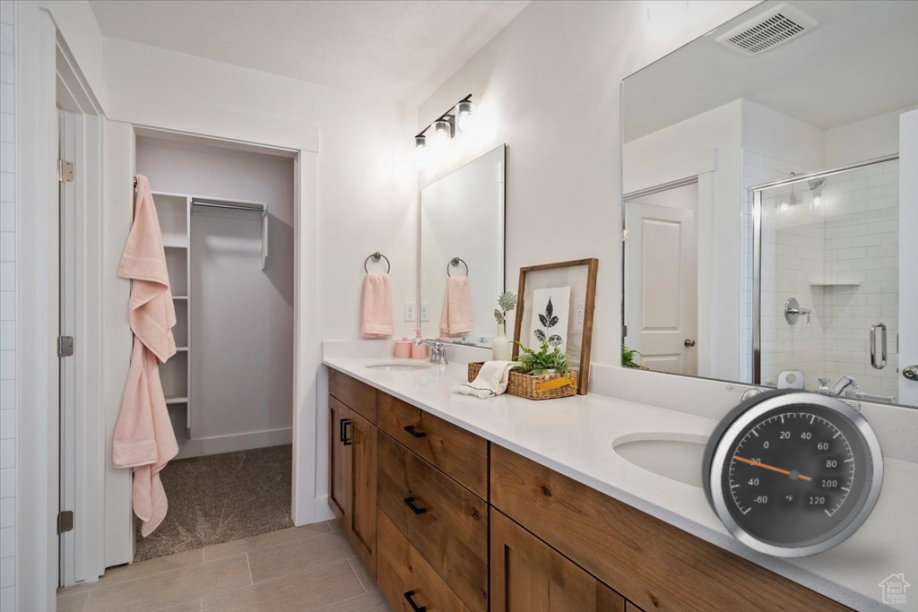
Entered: value=-20 unit=°F
